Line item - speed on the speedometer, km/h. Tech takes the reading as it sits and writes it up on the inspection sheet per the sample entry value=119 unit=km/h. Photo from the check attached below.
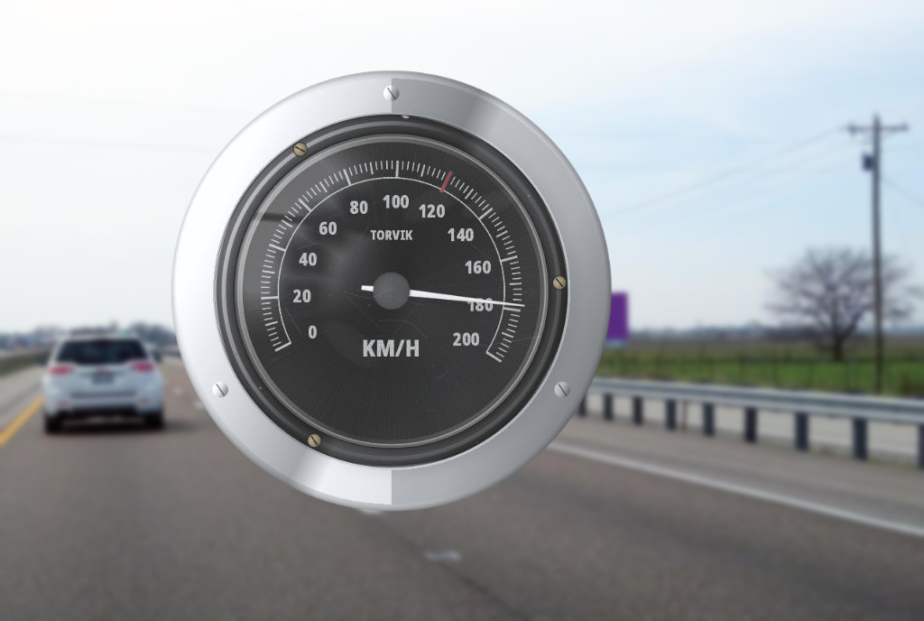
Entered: value=178 unit=km/h
